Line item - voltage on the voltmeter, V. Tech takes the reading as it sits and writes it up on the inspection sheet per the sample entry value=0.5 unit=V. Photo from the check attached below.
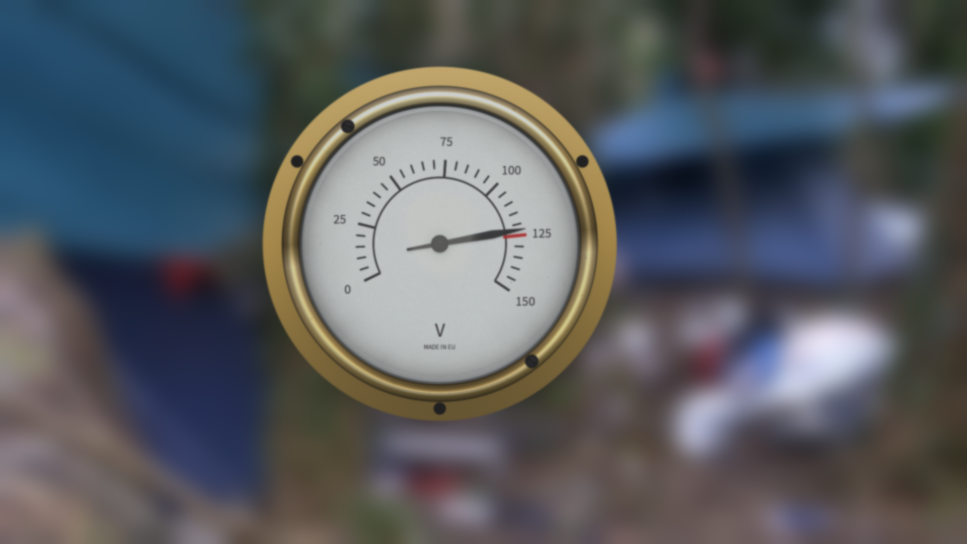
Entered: value=122.5 unit=V
